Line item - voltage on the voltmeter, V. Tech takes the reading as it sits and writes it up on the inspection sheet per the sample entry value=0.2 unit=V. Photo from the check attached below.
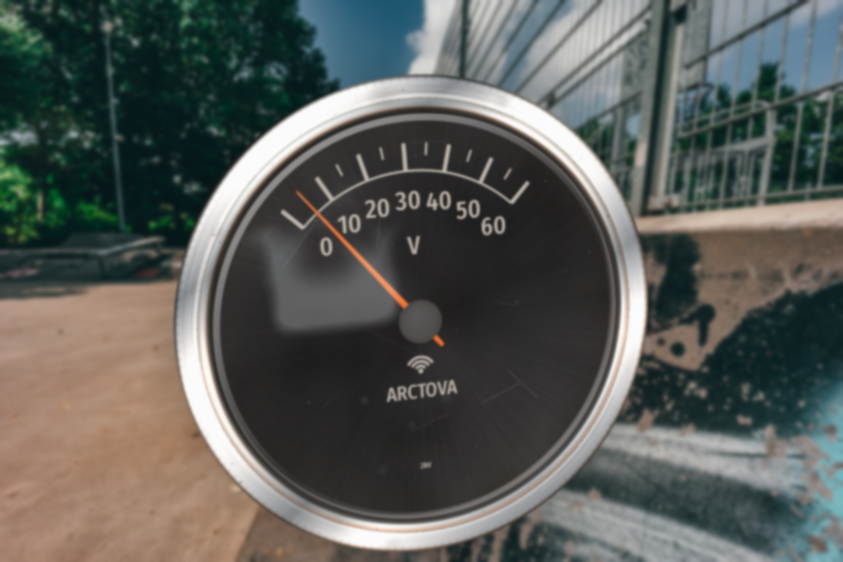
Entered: value=5 unit=V
